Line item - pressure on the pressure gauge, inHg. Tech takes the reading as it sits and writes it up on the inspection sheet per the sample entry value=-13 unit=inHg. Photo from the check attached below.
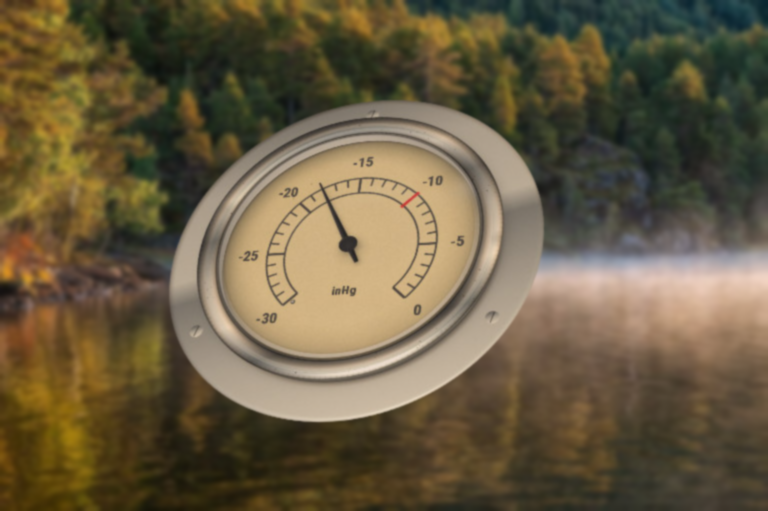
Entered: value=-18 unit=inHg
